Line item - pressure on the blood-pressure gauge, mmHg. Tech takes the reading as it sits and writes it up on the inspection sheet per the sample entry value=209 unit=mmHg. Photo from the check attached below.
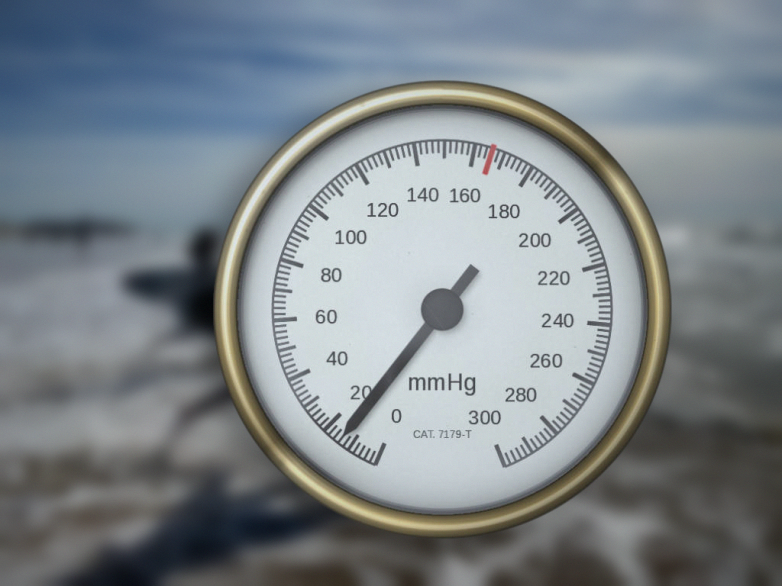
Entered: value=14 unit=mmHg
